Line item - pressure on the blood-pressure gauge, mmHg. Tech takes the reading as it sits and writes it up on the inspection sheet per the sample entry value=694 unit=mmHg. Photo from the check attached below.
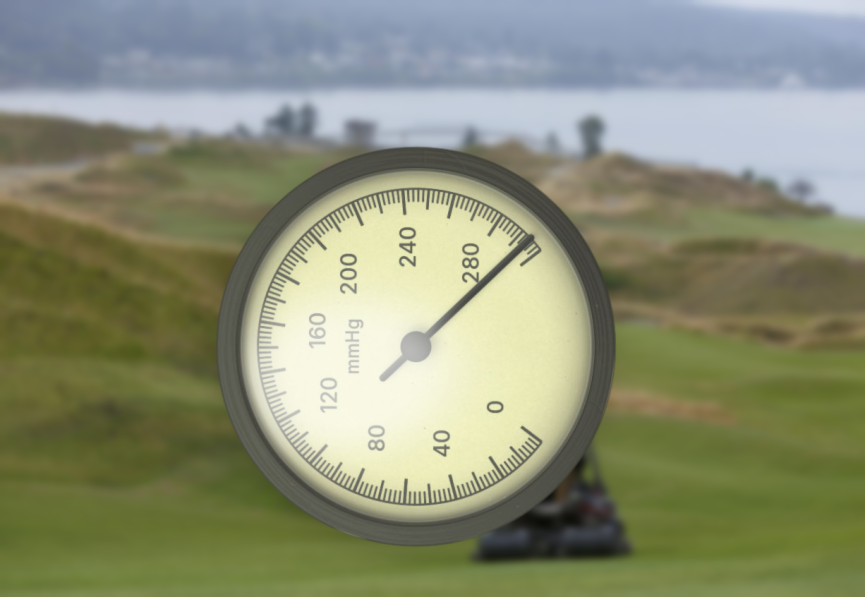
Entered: value=294 unit=mmHg
